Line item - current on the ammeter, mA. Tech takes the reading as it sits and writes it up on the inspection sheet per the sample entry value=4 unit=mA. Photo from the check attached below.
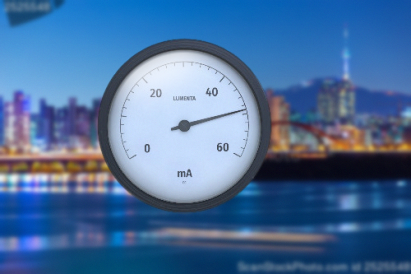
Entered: value=49 unit=mA
